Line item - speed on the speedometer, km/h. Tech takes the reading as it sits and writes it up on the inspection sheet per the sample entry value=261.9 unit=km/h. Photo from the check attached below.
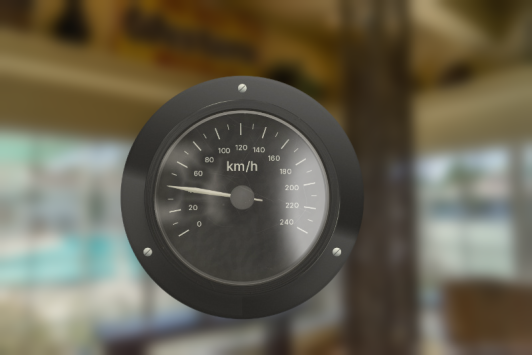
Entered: value=40 unit=km/h
